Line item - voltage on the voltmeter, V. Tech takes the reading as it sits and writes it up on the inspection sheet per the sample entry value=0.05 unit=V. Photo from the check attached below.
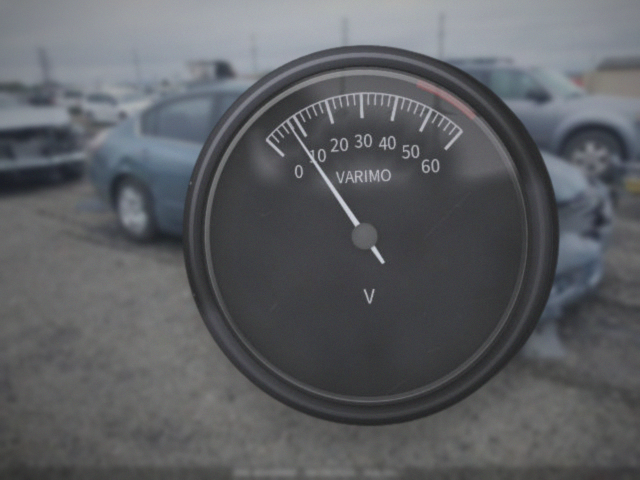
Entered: value=8 unit=V
